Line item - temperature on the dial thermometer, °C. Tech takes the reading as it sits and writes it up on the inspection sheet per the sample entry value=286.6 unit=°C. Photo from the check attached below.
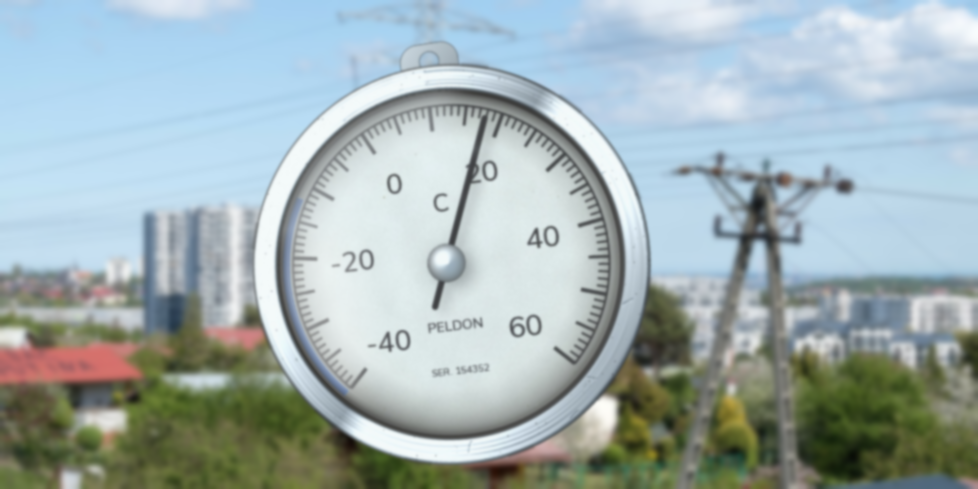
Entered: value=18 unit=°C
